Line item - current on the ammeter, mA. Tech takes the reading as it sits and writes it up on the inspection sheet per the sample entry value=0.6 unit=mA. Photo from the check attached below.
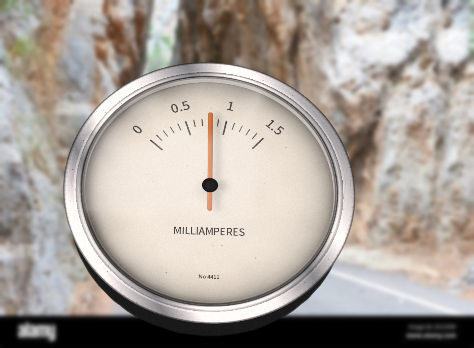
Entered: value=0.8 unit=mA
